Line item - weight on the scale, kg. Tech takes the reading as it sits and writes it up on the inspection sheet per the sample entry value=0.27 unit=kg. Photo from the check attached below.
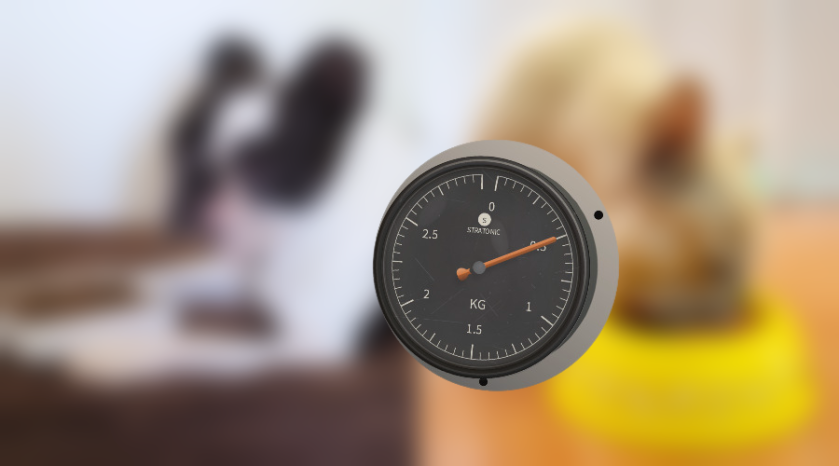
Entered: value=0.5 unit=kg
